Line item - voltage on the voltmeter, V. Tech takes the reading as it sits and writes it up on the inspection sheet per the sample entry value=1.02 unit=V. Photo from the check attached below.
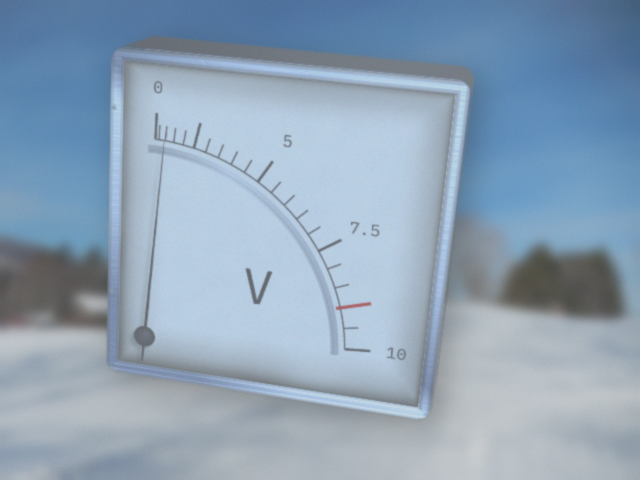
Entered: value=1 unit=V
